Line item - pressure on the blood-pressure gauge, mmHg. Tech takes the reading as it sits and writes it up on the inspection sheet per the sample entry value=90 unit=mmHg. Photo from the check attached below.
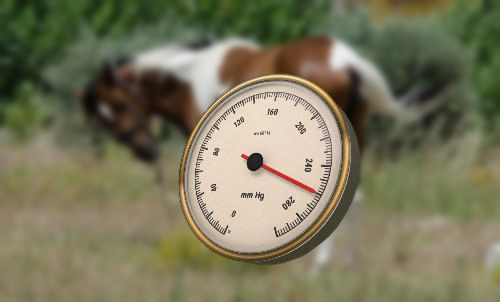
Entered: value=260 unit=mmHg
